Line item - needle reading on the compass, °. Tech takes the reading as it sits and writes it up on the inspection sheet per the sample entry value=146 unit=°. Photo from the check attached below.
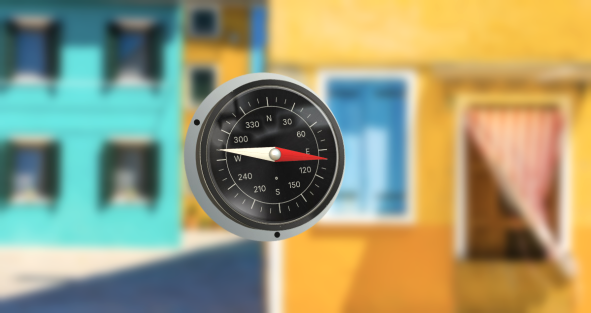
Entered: value=100 unit=°
